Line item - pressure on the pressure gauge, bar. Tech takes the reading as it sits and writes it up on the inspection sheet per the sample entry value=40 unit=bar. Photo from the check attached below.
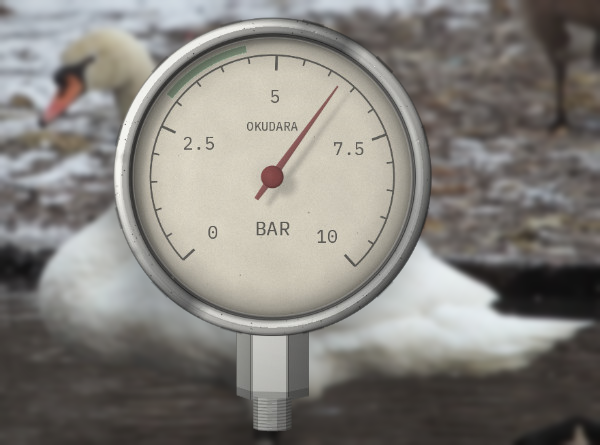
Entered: value=6.25 unit=bar
